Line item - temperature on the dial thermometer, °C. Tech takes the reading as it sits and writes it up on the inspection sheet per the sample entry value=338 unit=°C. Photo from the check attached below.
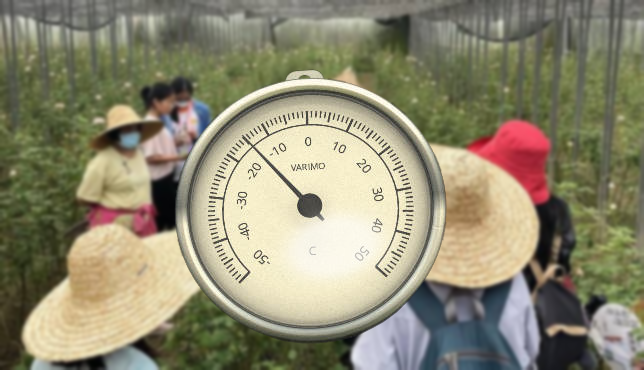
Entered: value=-15 unit=°C
